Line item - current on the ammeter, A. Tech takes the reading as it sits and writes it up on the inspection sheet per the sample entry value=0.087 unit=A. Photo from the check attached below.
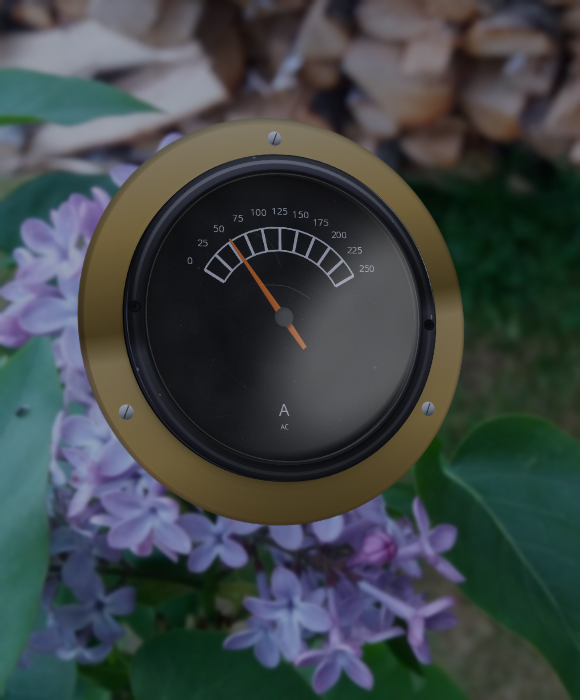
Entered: value=50 unit=A
